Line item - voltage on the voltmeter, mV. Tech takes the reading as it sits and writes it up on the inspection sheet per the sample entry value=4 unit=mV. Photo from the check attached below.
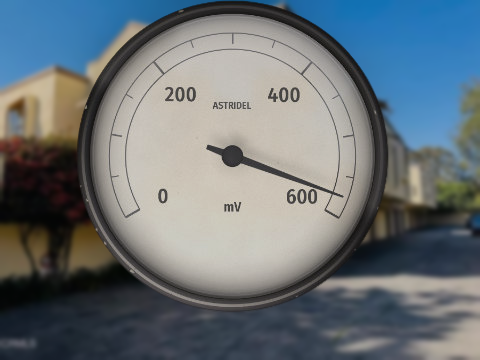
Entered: value=575 unit=mV
